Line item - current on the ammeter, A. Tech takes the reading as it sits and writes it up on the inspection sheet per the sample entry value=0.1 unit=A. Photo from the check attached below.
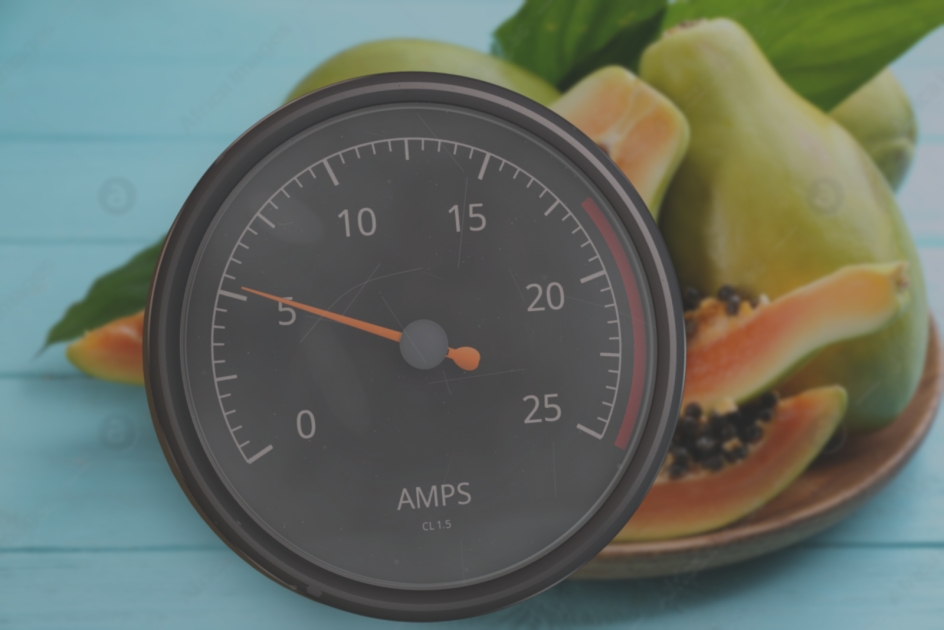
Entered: value=5.25 unit=A
